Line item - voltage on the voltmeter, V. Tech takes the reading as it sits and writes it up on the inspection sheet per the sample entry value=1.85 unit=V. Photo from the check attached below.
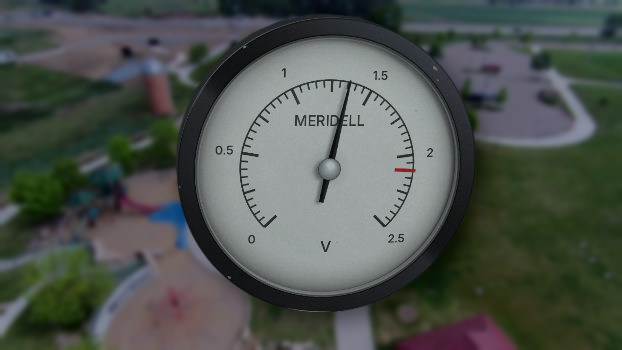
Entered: value=1.35 unit=V
